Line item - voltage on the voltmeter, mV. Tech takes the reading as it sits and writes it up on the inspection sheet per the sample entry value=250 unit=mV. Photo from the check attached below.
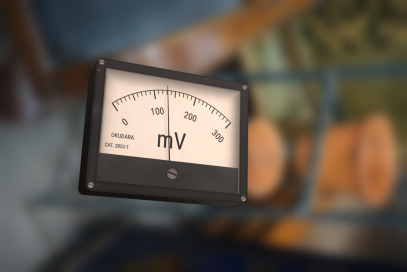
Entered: value=130 unit=mV
